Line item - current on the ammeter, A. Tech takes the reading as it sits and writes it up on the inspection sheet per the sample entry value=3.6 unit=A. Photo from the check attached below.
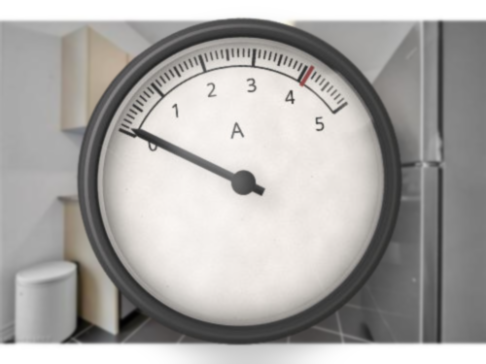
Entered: value=0.1 unit=A
